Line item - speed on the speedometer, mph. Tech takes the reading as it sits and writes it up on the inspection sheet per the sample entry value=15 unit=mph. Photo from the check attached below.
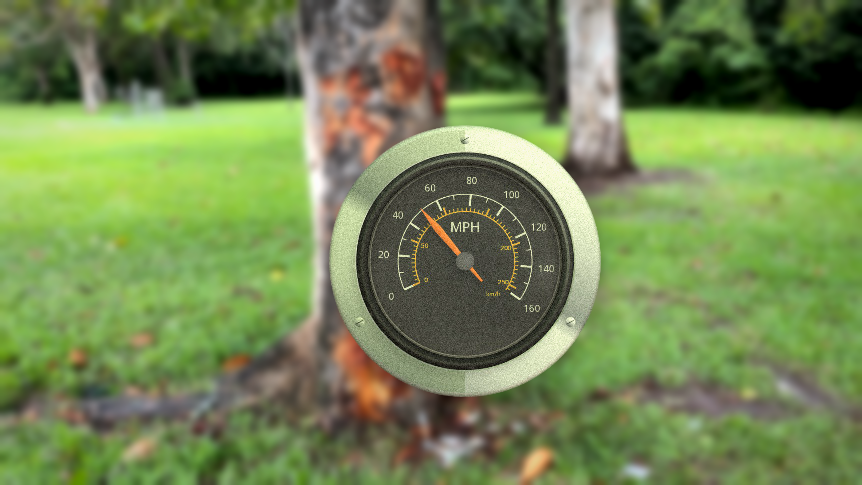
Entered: value=50 unit=mph
